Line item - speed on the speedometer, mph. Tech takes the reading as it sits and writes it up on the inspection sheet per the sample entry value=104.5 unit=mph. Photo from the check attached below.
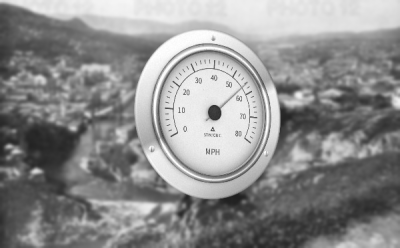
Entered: value=56 unit=mph
